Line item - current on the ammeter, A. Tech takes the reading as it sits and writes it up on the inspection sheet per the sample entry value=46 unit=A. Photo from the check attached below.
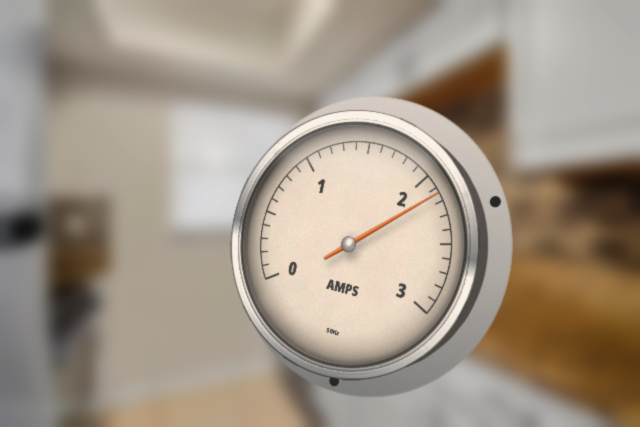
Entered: value=2.15 unit=A
